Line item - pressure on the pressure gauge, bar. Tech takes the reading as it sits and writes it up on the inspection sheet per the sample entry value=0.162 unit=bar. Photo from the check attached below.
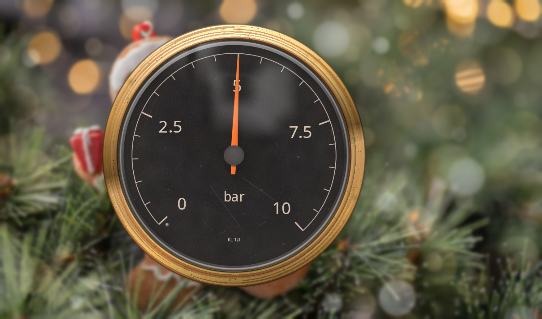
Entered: value=5 unit=bar
